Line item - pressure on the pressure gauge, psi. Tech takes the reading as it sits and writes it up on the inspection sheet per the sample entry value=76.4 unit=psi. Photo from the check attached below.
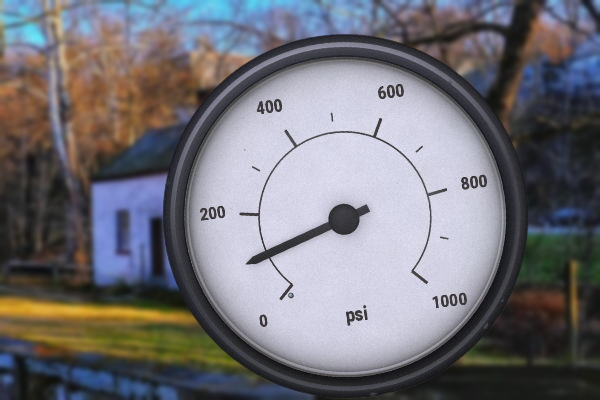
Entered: value=100 unit=psi
